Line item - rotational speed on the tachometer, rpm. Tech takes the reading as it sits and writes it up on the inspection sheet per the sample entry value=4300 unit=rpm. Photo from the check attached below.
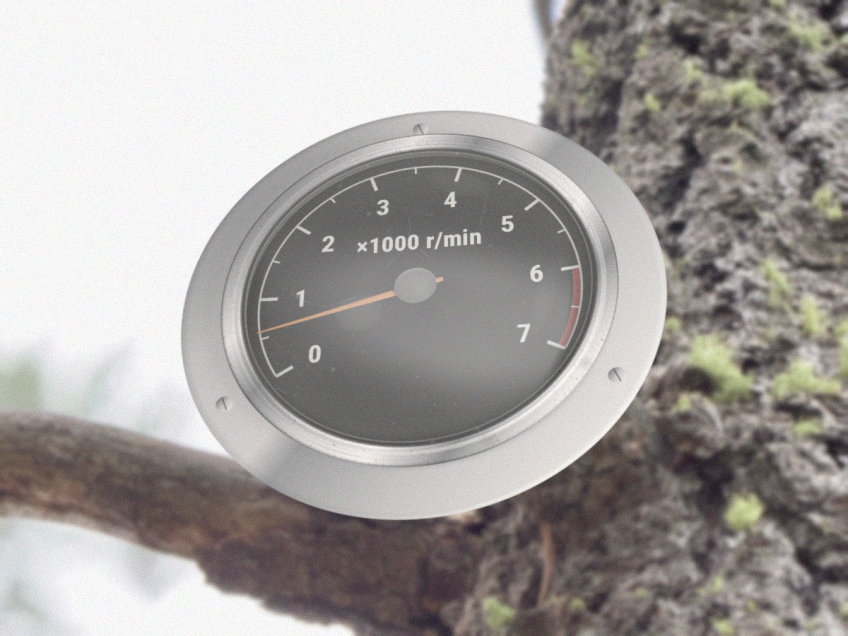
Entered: value=500 unit=rpm
